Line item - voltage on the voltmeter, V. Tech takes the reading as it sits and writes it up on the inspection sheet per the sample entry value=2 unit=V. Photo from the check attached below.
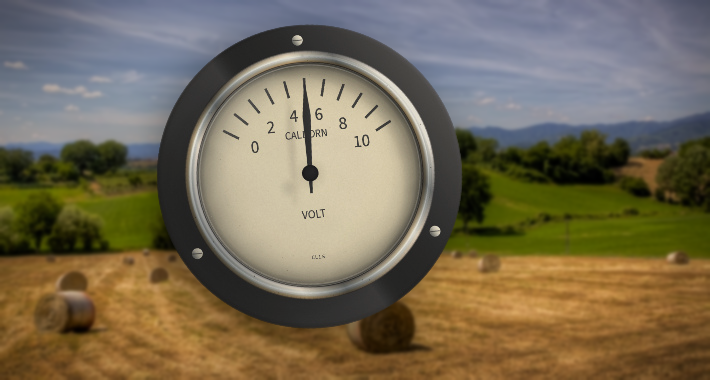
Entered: value=5 unit=V
